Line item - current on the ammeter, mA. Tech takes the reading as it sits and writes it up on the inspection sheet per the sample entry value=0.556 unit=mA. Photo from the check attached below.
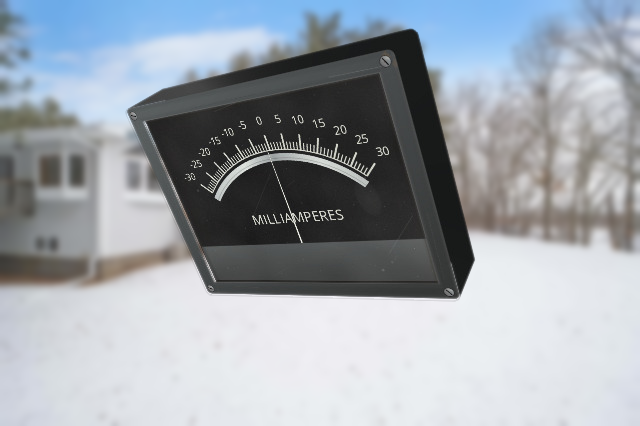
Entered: value=0 unit=mA
